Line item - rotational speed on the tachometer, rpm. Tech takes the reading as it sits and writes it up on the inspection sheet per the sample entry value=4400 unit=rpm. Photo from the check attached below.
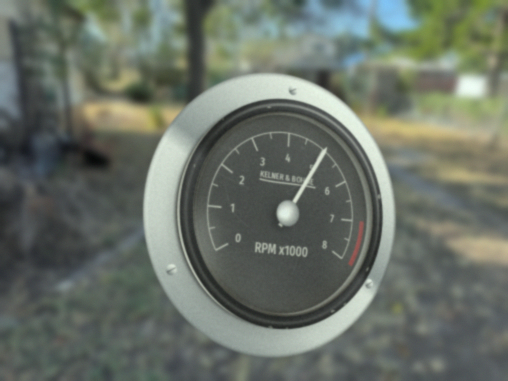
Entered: value=5000 unit=rpm
